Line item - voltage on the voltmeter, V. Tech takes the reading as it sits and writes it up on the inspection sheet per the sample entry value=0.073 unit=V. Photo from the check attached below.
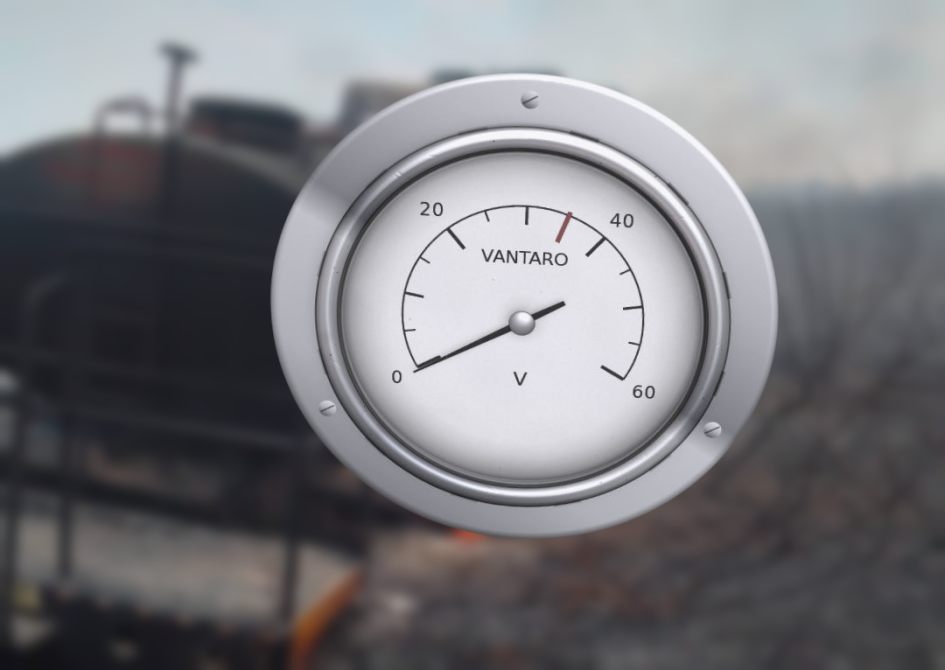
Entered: value=0 unit=V
